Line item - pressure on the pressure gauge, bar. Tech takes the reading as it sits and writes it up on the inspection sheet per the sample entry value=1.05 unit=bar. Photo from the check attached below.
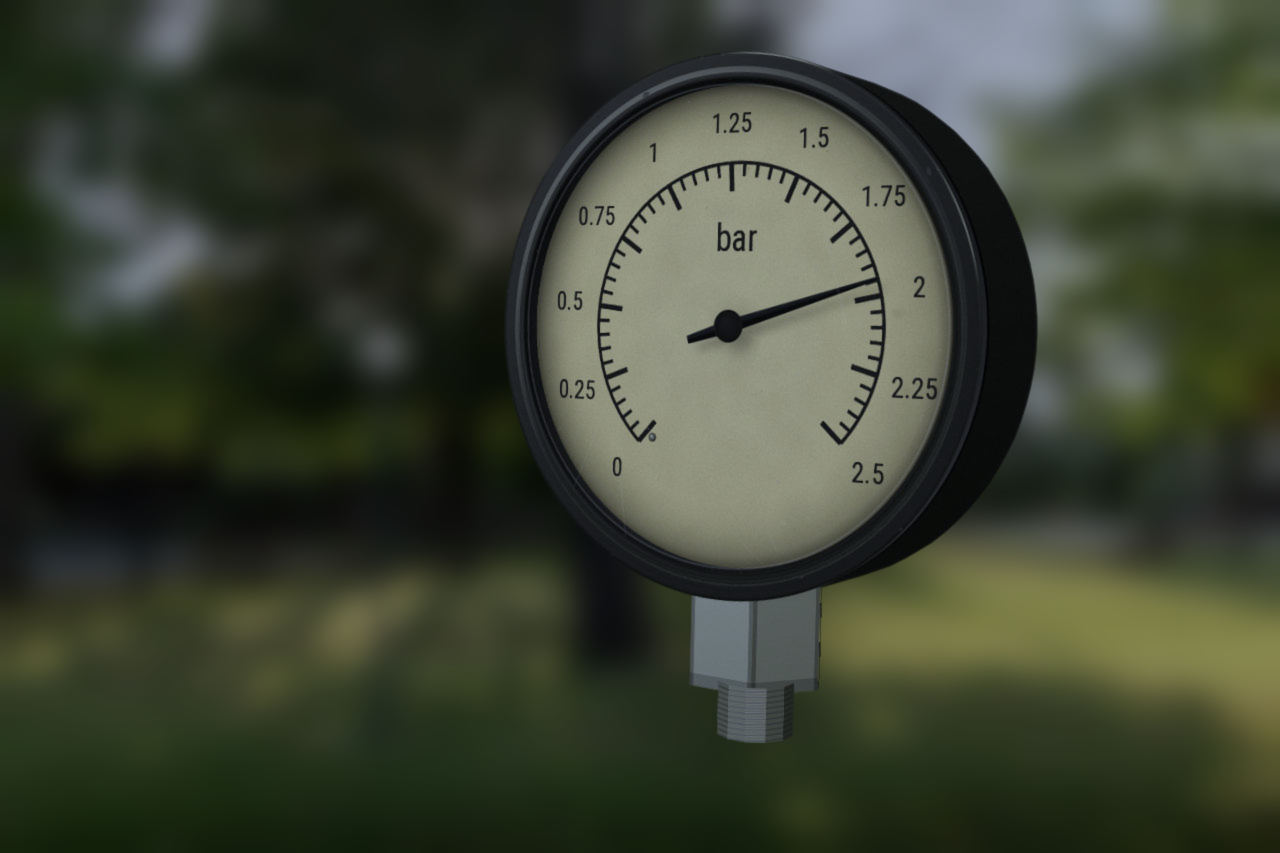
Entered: value=1.95 unit=bar
